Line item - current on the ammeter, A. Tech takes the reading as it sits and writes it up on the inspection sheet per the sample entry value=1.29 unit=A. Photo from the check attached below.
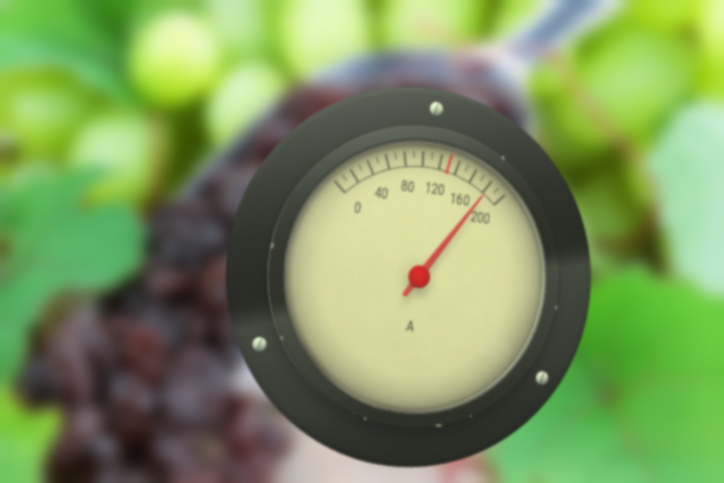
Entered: value=180 unit=A
